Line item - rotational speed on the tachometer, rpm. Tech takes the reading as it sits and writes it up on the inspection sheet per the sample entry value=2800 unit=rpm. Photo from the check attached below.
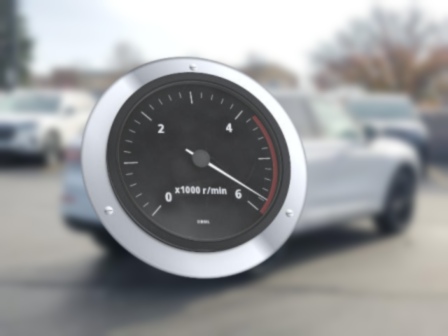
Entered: value=5800 unit=rpm
